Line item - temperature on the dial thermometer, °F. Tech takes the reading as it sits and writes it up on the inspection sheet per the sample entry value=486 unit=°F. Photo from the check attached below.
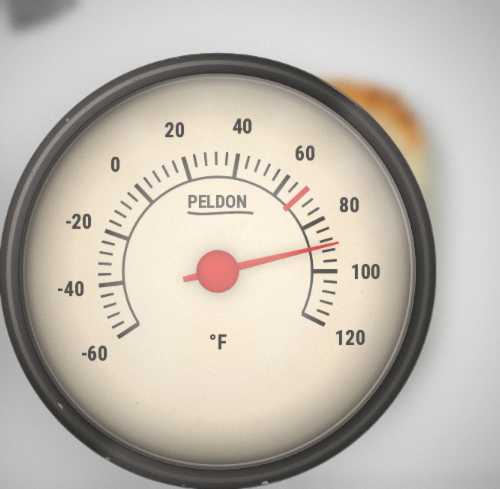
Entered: value=90 unit=°F
